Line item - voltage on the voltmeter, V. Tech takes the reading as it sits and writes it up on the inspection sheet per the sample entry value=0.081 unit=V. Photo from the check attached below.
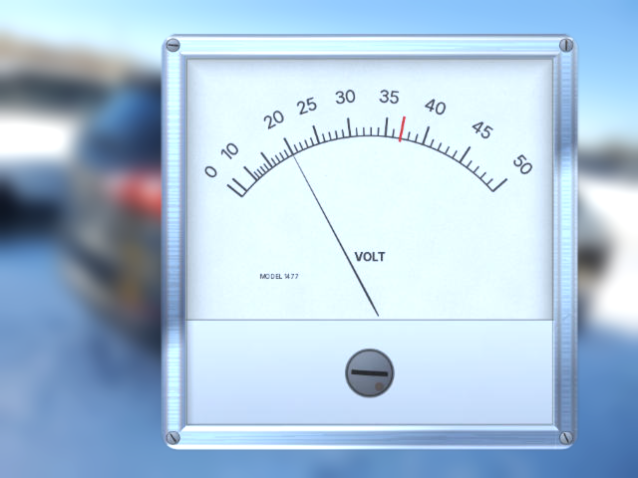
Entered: value=20 unit=V
